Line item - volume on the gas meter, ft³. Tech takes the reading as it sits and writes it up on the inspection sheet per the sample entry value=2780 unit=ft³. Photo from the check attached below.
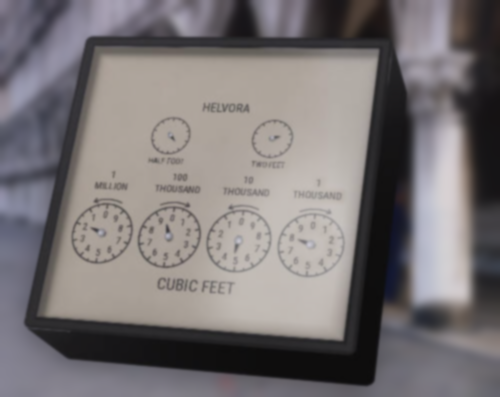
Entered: value=194800 unit=ft³
